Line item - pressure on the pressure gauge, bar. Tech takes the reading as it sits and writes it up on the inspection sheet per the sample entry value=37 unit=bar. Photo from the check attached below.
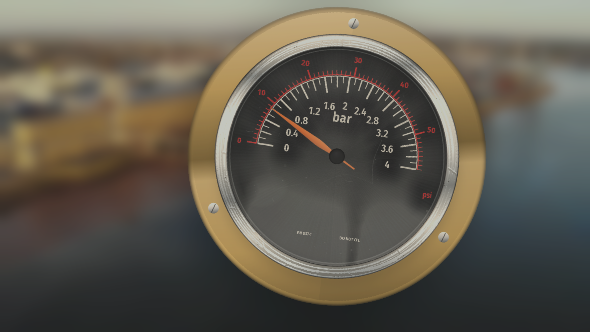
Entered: value=0.6 unit=bar
